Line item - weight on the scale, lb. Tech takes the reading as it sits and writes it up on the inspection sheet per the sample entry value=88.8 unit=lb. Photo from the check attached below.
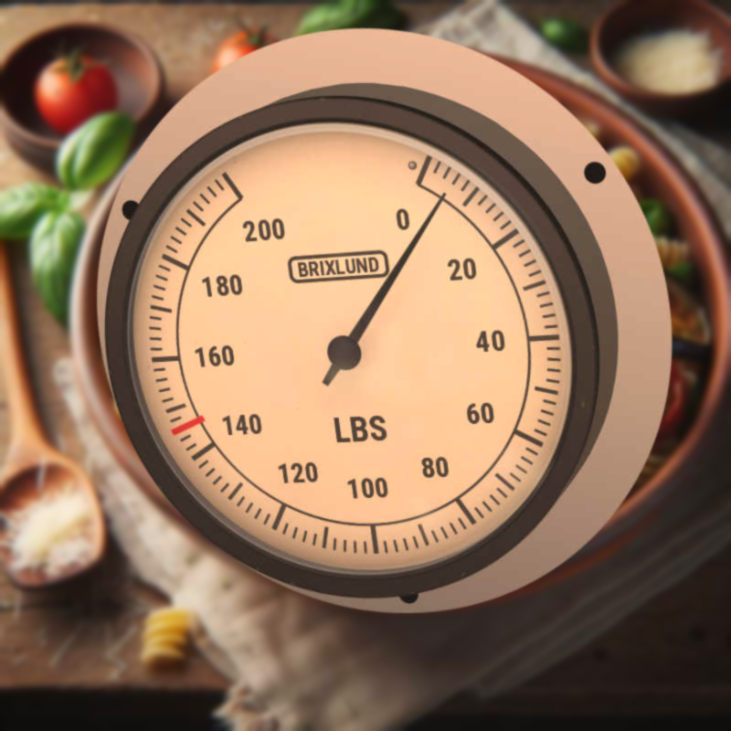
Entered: value=6 unit=lb
